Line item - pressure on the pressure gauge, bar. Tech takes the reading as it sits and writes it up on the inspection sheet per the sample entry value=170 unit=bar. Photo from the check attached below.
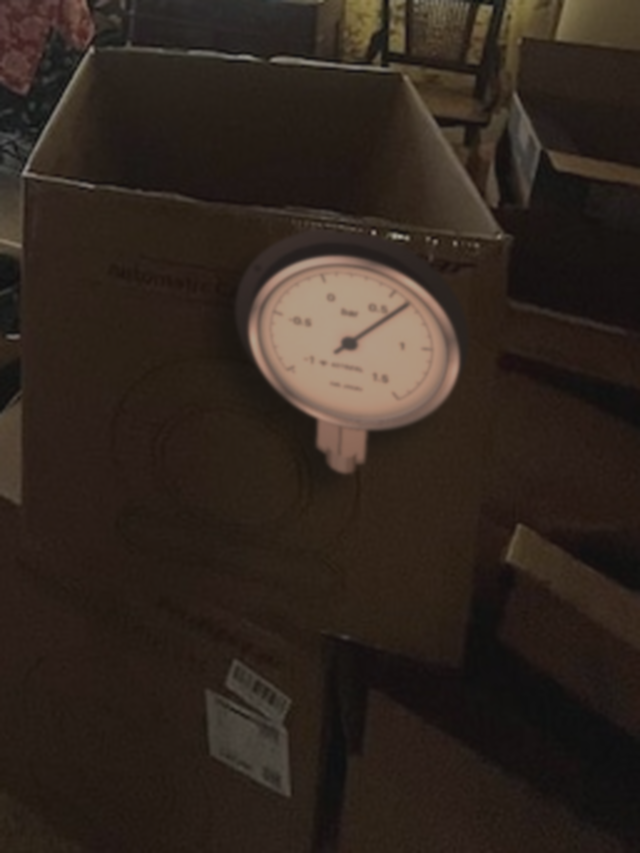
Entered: value=0.6 unit=bar
